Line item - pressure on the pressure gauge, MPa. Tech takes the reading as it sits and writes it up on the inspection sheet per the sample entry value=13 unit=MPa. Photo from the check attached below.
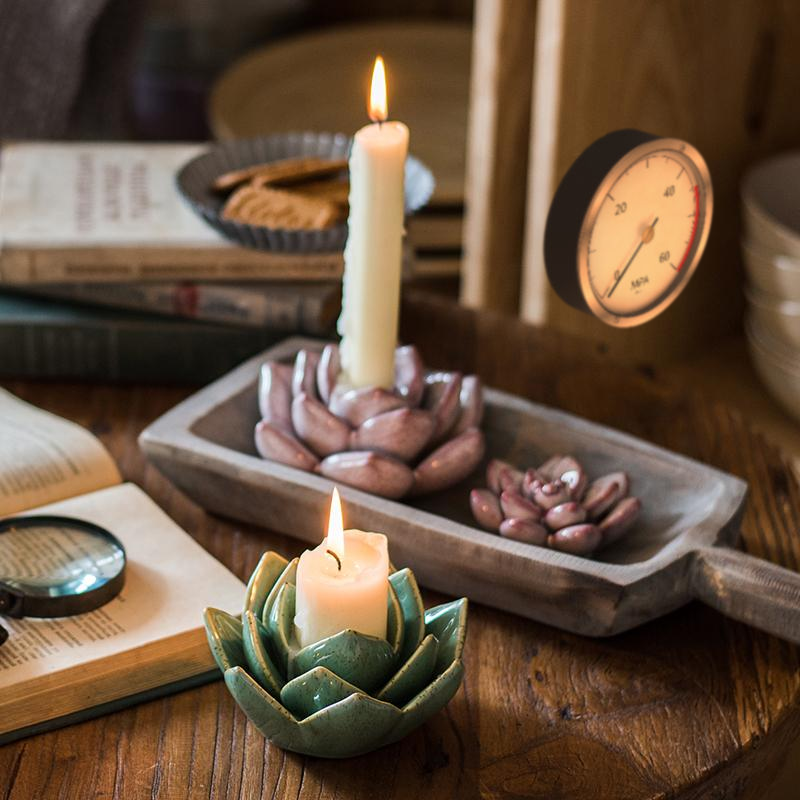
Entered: value=0 unit=MPa
